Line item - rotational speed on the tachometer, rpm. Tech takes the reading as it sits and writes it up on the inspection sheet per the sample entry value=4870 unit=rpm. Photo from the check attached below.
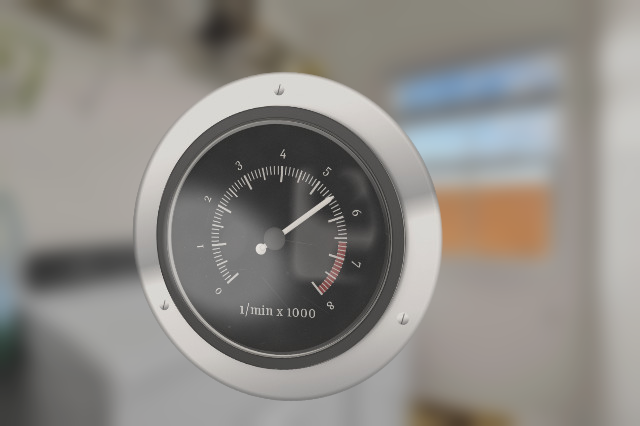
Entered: value=5500 unit=rpm
